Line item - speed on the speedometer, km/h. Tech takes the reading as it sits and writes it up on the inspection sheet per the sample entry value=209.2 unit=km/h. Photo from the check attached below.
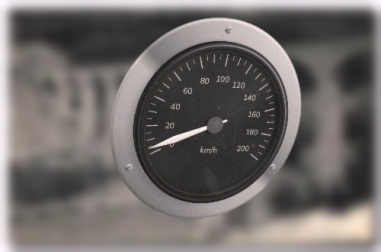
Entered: value=5 unit=km/h
